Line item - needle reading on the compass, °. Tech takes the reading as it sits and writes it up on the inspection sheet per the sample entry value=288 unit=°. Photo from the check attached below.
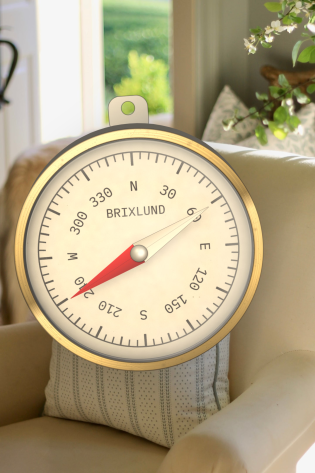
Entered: value=240 unit=°
